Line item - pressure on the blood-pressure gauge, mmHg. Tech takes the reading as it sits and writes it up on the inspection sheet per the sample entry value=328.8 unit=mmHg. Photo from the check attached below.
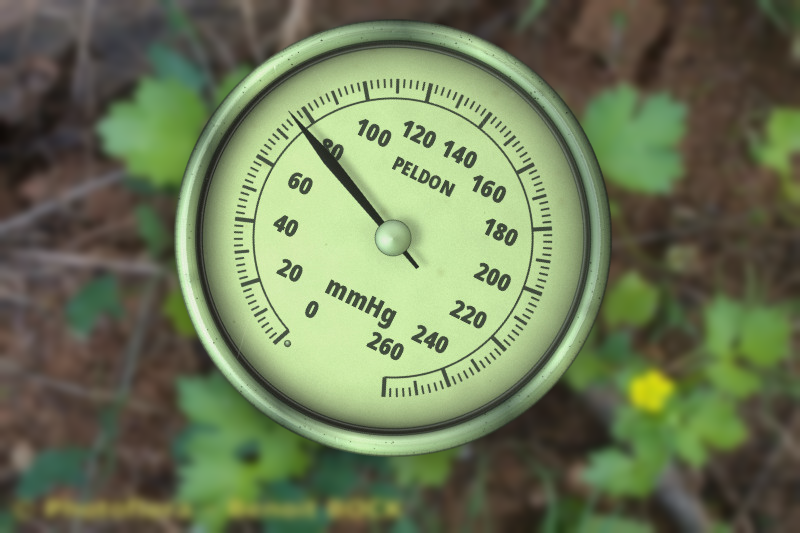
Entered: value=76 unit=mmHg
